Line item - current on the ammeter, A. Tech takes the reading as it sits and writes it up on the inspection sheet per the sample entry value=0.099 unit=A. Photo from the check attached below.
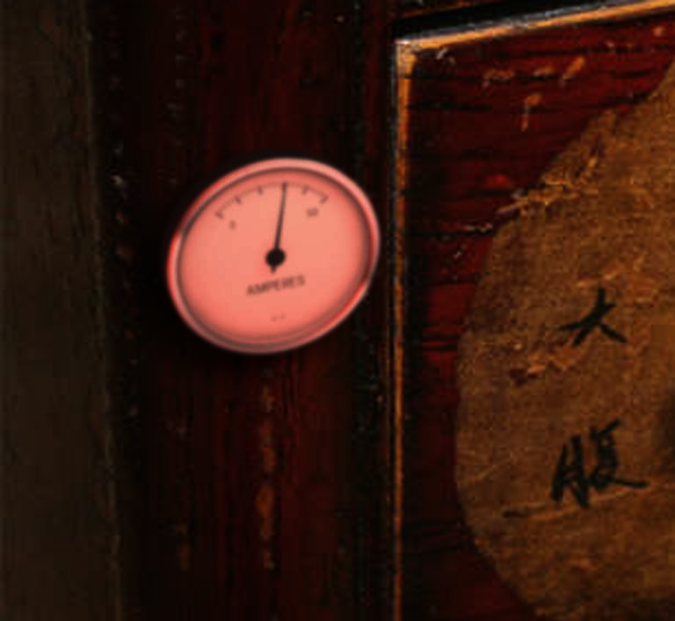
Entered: value=30 unit=A
